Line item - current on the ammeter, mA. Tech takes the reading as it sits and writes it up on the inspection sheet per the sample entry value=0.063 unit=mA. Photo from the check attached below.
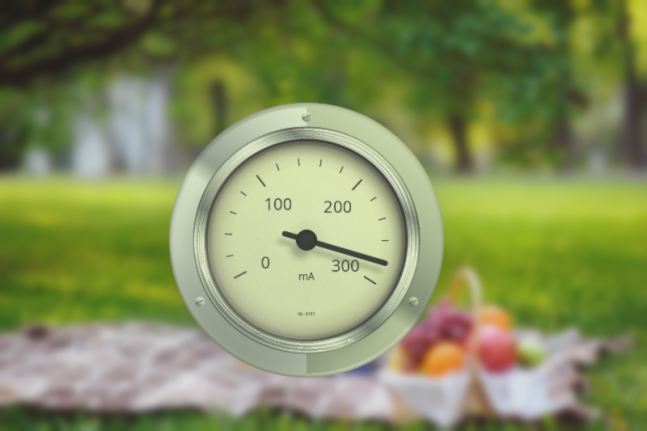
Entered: value=280 unit=mA
